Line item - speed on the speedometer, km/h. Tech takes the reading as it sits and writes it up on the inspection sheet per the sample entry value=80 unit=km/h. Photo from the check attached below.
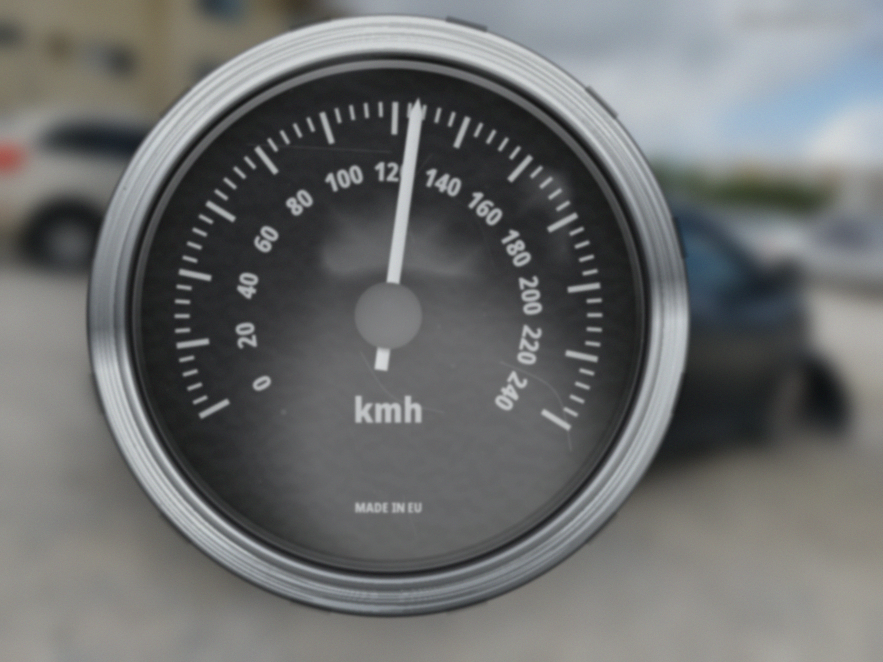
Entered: value=126 unit=km/h
